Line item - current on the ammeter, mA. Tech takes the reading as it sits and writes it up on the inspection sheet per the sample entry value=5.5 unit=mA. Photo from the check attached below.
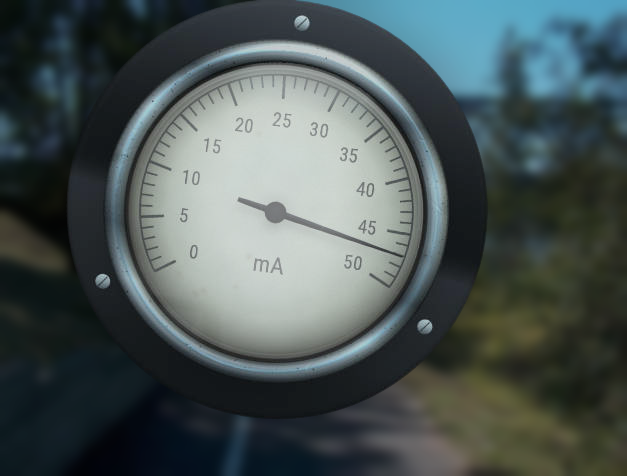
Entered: value=47 unit=mA
